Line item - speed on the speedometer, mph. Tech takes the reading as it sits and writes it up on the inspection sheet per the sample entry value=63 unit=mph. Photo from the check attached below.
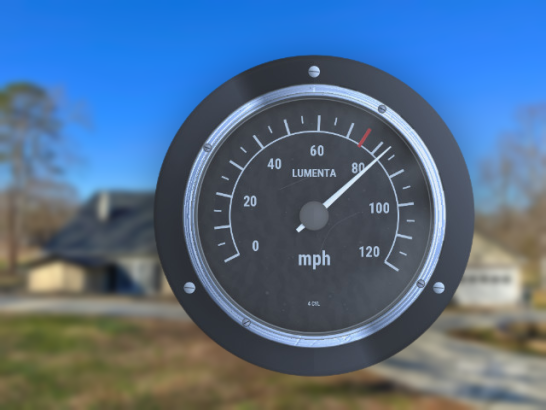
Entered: value=82.5 unit=mph
